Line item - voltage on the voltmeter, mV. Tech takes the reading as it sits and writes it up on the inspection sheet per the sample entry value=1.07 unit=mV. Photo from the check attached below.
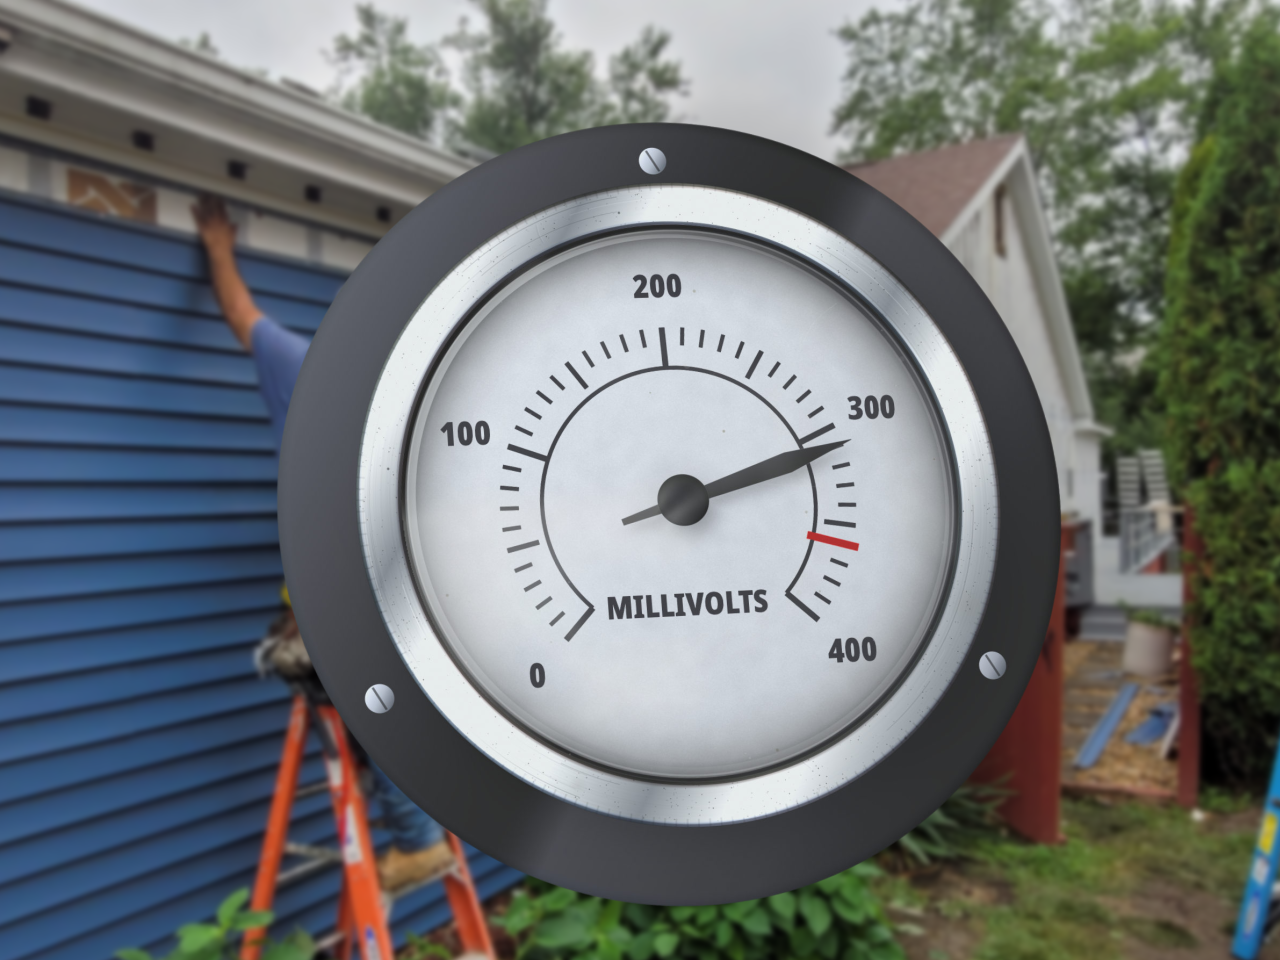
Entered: value=310 unit=mV
